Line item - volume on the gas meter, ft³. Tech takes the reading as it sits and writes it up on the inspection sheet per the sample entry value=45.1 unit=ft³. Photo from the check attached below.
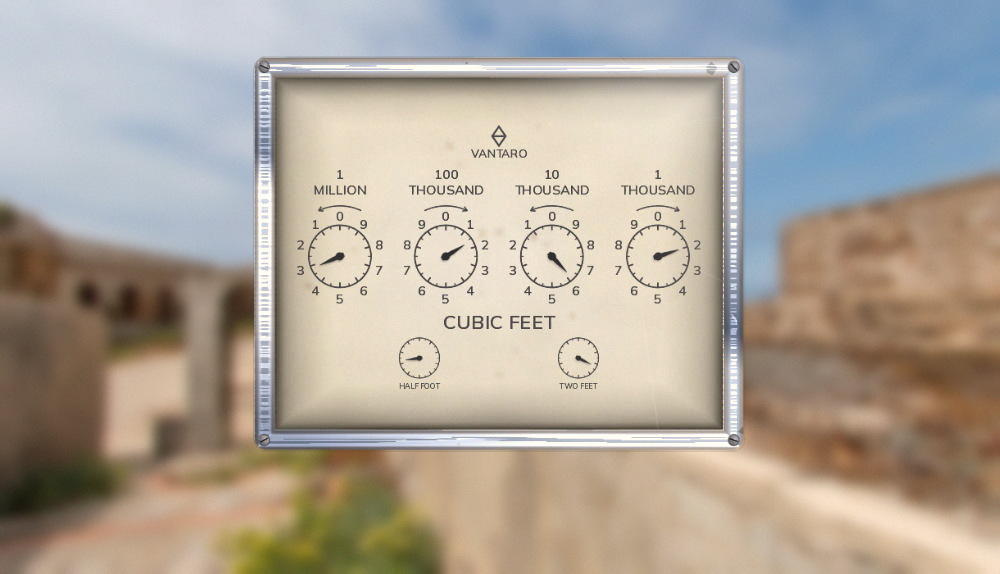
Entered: value=316200 unit=ft³
